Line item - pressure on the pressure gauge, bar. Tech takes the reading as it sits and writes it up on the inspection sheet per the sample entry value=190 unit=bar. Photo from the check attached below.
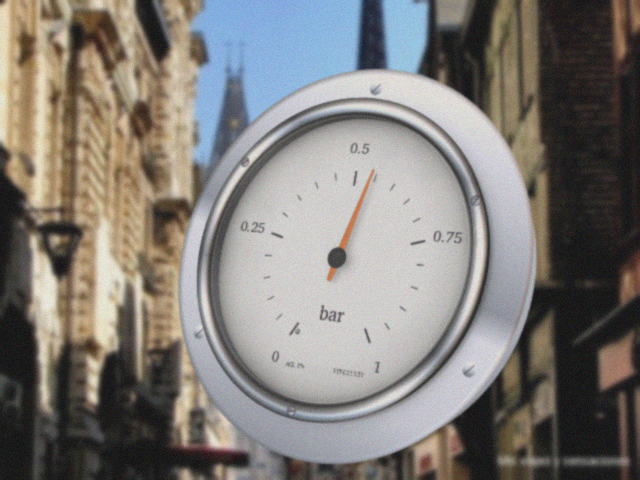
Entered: value=0.55 unit=bar
